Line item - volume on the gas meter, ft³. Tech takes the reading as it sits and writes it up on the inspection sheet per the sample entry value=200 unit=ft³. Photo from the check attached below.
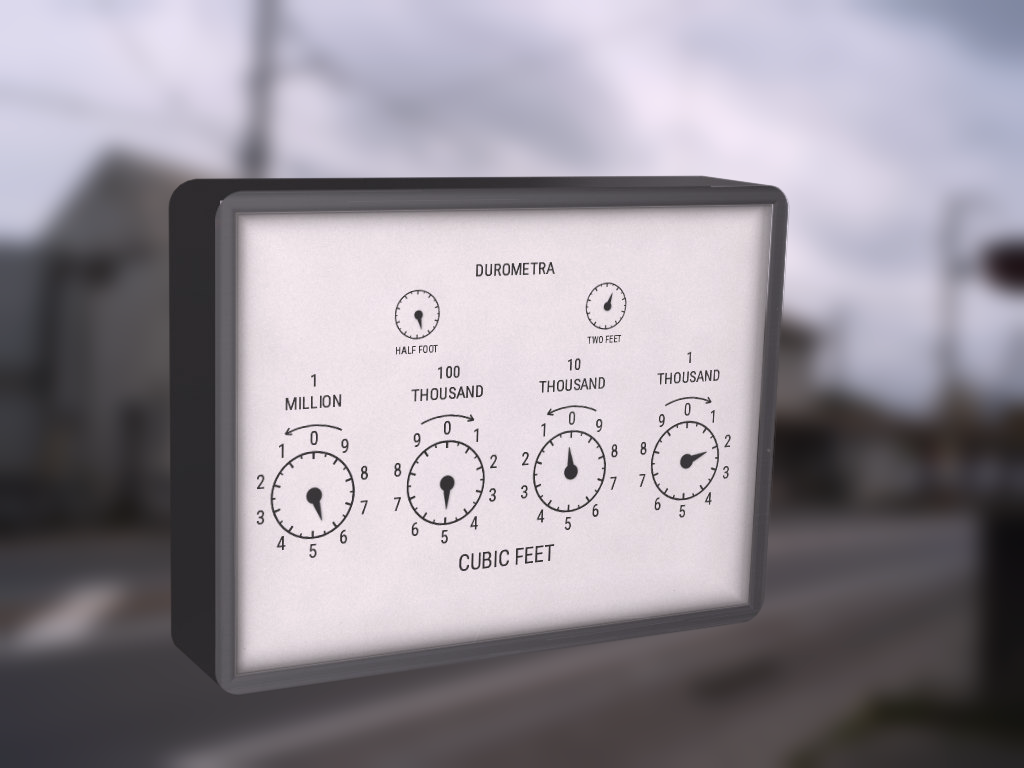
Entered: value=550200 unit=ft³
